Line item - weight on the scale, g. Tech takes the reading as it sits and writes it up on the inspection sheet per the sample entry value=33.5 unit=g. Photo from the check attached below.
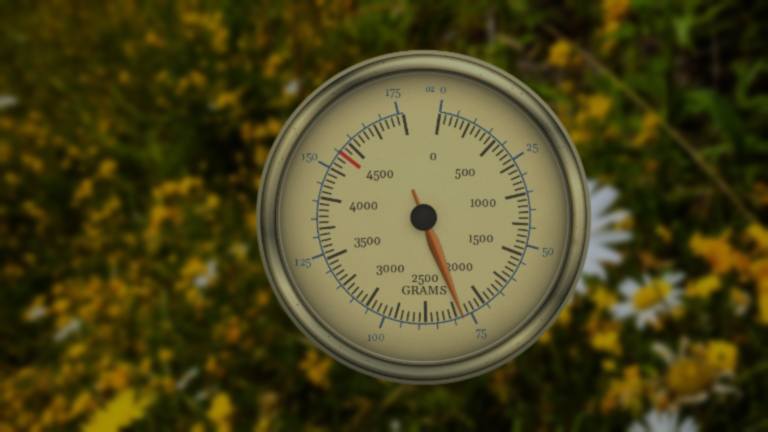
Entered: value=2200 unit=g
